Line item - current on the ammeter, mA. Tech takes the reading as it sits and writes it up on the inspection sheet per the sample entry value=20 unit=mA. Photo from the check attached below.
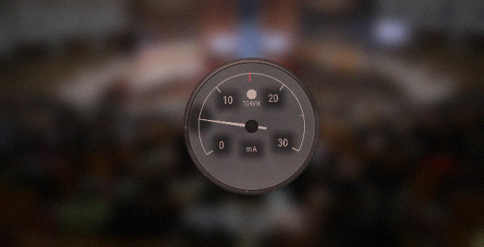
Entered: value=5 unit=mA
